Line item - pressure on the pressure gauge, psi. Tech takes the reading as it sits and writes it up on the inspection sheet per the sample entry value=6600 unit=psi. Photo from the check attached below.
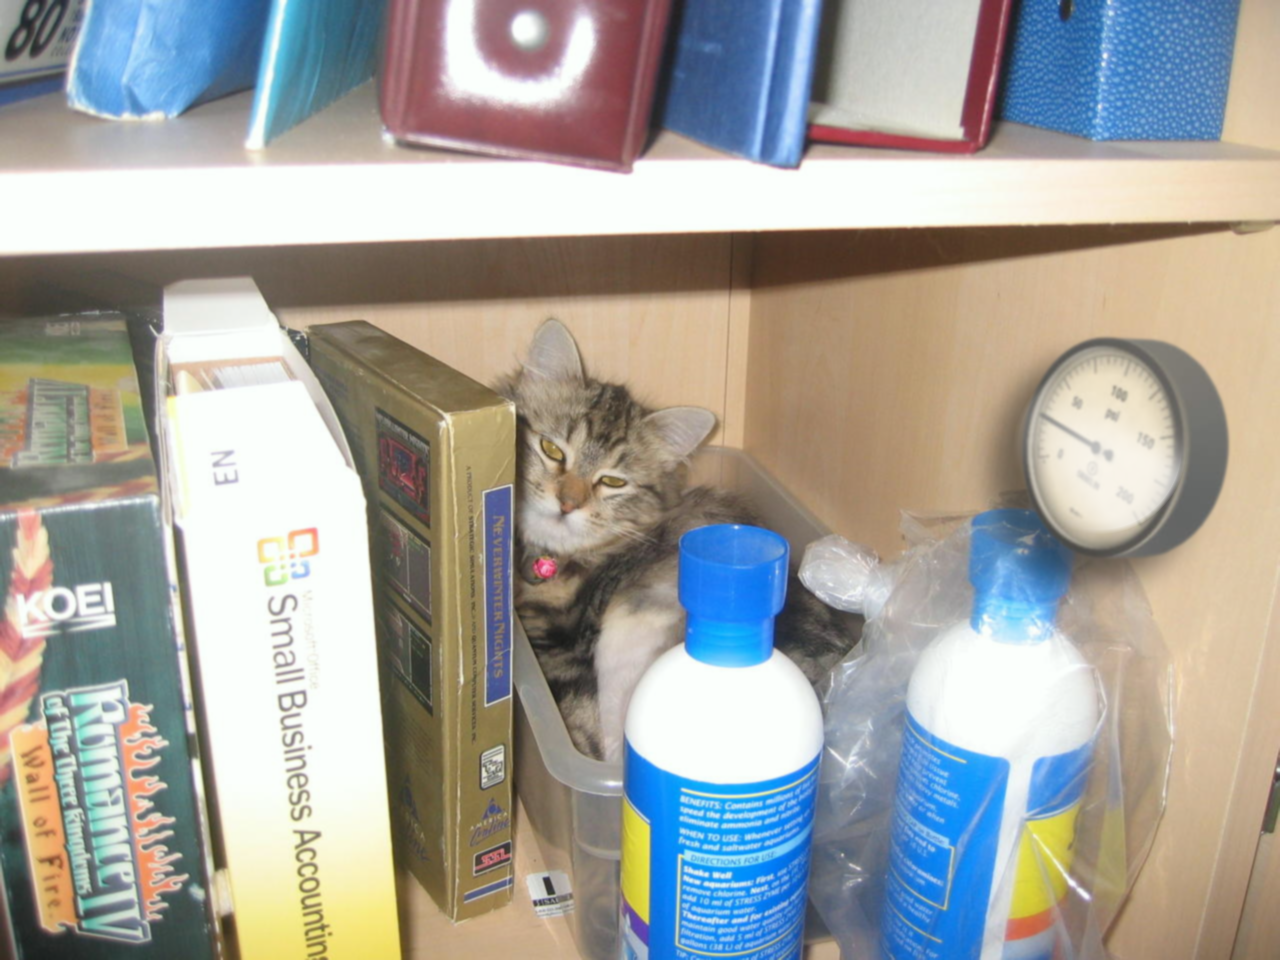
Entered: value=25 unit=psi
